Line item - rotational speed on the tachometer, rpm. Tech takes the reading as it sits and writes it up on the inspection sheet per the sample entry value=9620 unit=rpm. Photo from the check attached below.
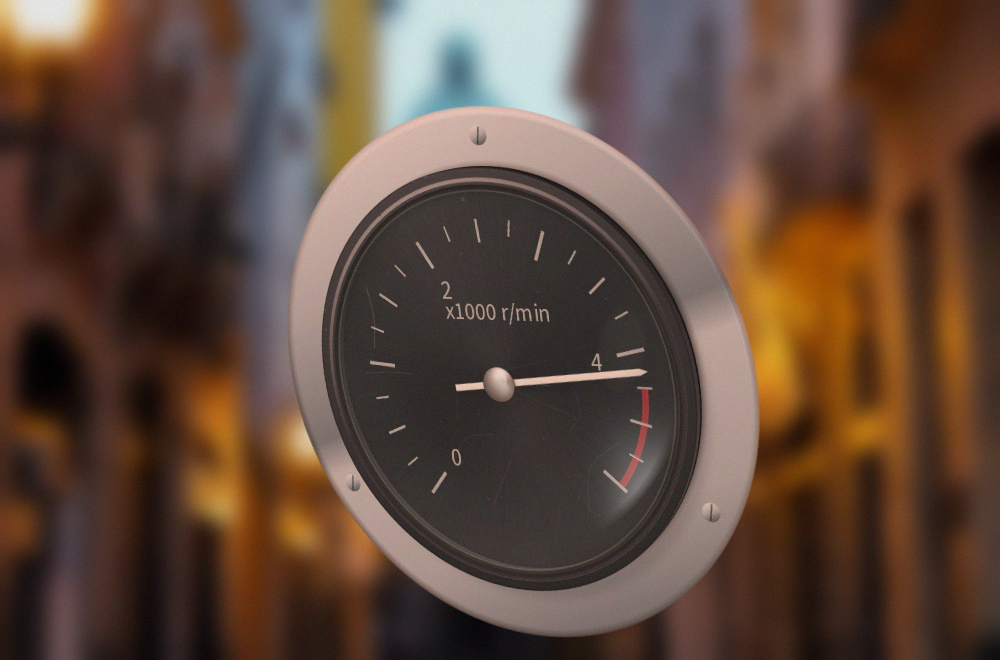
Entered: value=4125 unit=rpm
